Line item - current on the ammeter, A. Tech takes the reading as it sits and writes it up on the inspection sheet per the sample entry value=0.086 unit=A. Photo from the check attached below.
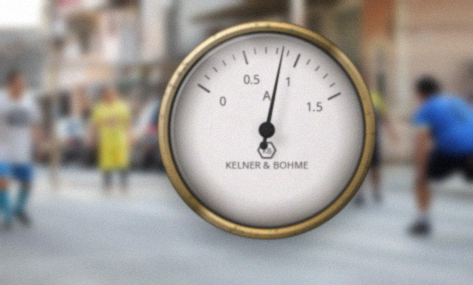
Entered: value=0.85 unit=A
